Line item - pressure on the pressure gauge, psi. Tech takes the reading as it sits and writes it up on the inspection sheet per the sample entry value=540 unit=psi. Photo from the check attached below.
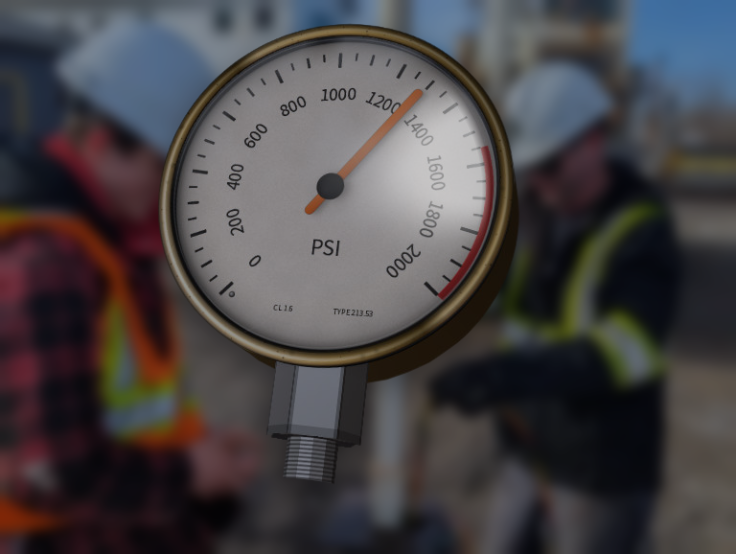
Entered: value=1300 unit=psi
